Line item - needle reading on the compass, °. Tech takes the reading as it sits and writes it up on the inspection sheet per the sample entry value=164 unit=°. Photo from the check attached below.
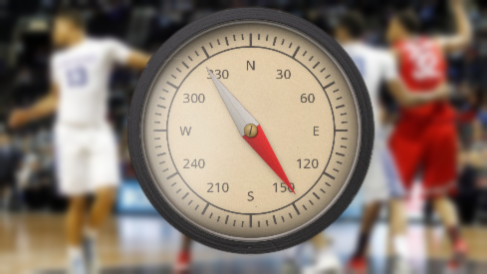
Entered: value=145 unit=°
